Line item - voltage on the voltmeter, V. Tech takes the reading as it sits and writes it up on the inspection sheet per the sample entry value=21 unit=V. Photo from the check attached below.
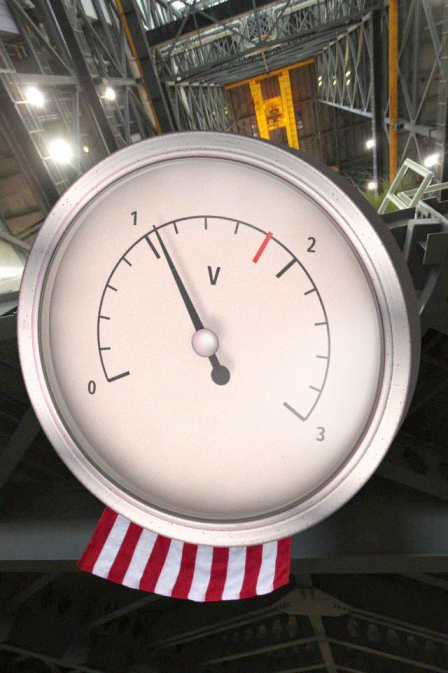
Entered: value=1.1 unit=V
